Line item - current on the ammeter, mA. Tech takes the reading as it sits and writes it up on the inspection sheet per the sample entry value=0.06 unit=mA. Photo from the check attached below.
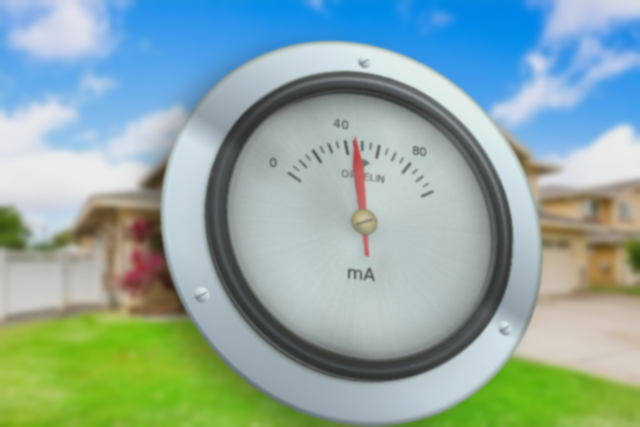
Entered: value=45 unit=mA
